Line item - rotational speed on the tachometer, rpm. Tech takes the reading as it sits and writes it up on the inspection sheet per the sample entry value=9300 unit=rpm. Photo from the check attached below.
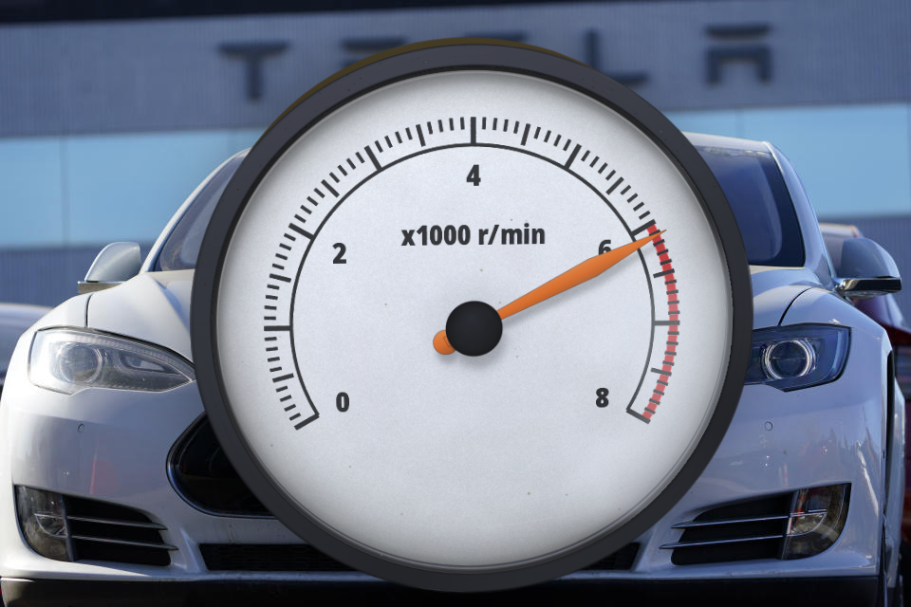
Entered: value=6100 unit=rpm
